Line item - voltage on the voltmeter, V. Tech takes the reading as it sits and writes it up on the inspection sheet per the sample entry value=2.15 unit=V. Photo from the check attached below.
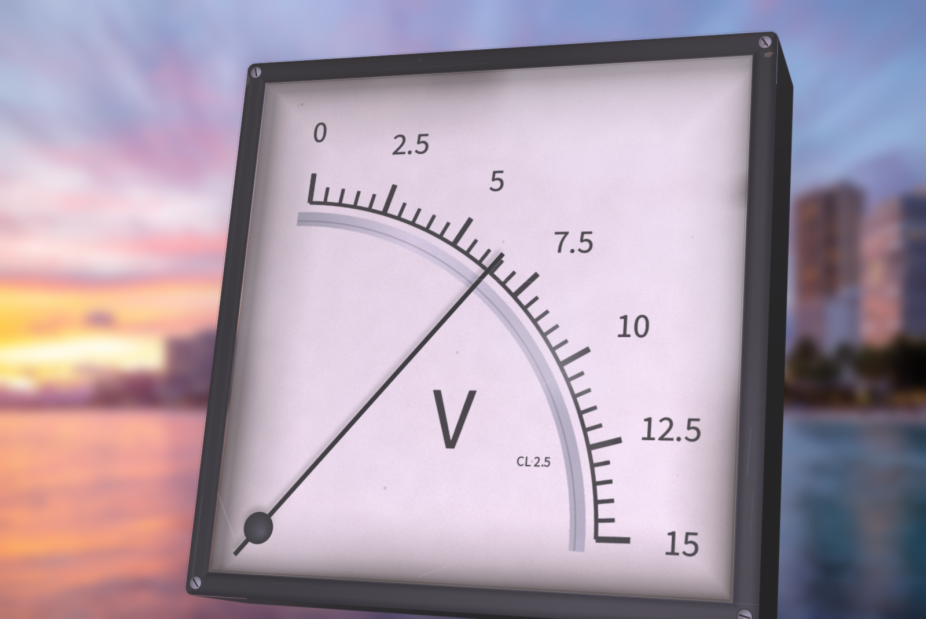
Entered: value=6.5 unit=V
